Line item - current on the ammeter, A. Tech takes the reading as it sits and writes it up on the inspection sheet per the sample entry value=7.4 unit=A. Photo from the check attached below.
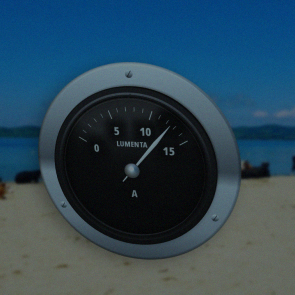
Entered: value=12.5 unit=A
